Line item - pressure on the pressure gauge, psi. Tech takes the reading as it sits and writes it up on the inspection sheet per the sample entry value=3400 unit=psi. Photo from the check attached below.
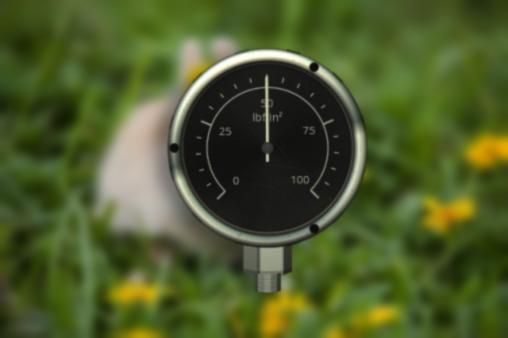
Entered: value=50 unit=psi
